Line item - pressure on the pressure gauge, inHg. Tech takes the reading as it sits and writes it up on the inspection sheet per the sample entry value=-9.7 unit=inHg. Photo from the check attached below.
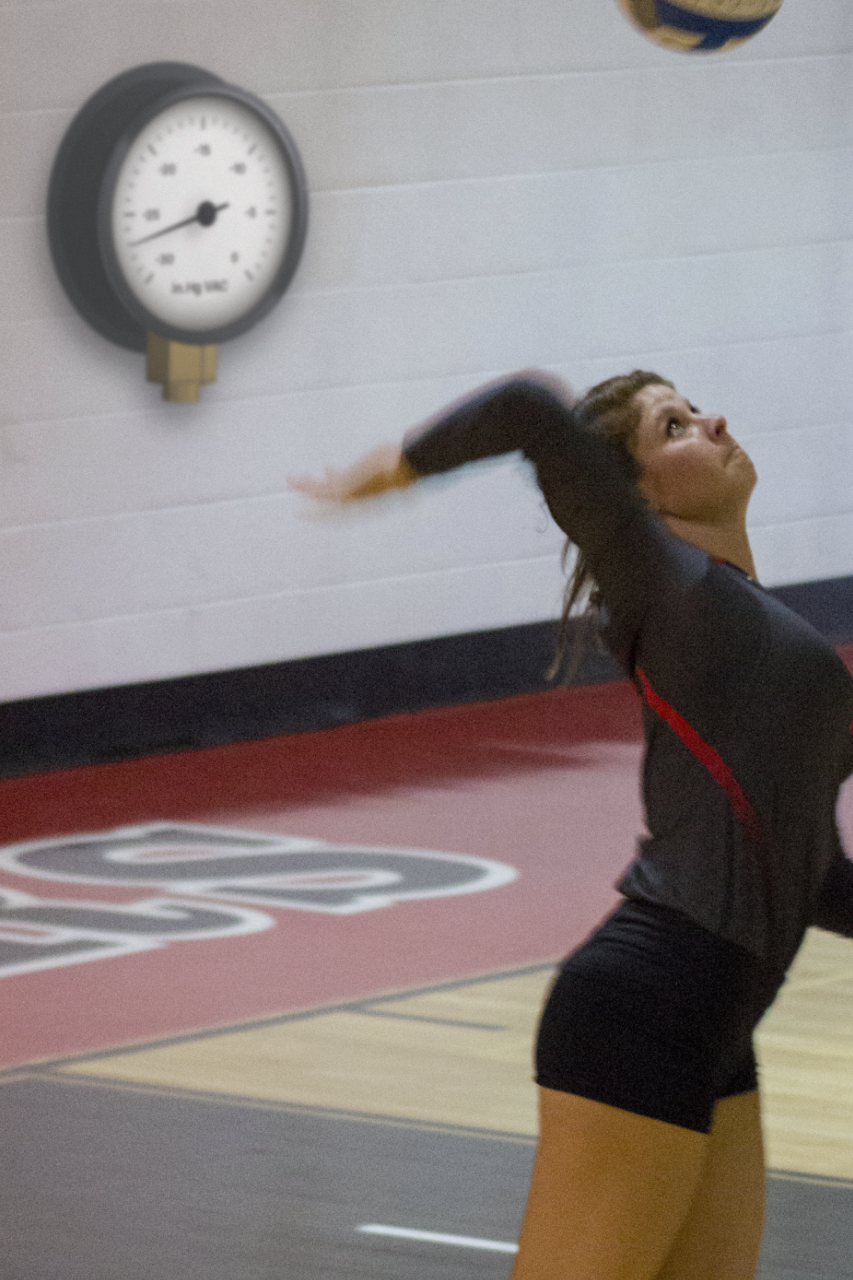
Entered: value=-27 unit=inHg
